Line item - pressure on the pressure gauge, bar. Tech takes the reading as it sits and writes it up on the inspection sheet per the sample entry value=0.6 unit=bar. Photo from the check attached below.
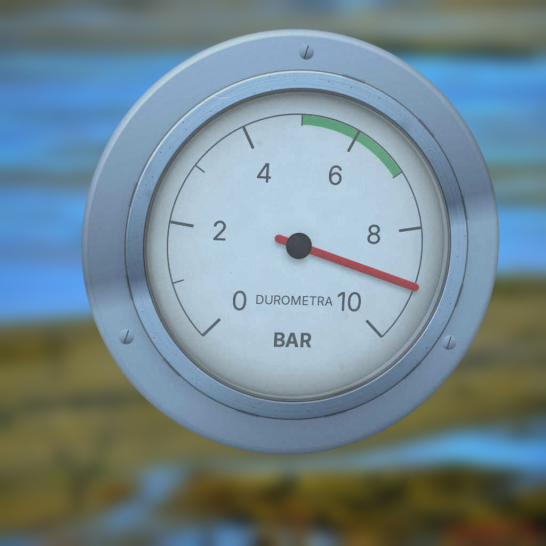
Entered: value=9 unit=bar
